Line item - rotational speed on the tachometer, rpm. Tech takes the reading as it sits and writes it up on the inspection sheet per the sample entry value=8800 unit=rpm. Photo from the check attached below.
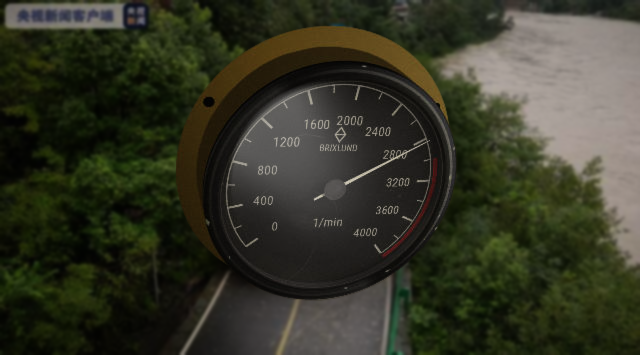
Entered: value=2800 unit=rpm
